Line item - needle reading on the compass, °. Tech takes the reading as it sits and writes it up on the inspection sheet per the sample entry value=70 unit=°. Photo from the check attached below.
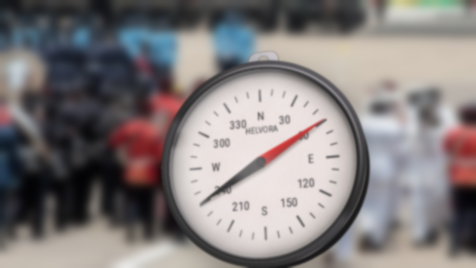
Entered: value=60 unit=°
